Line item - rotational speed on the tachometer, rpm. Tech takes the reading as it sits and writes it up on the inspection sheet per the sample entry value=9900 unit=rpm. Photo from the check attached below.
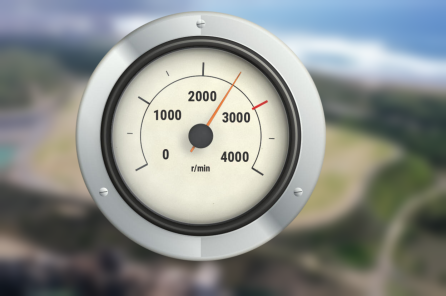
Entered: value=2500 unit=rpm
